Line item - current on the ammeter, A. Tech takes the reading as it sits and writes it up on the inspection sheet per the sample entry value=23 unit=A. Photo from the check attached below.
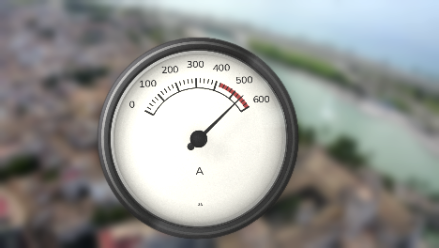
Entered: value=540 unit=A
